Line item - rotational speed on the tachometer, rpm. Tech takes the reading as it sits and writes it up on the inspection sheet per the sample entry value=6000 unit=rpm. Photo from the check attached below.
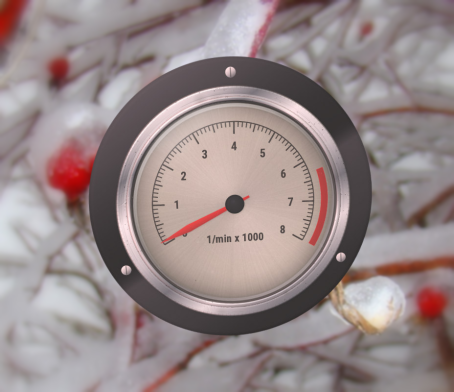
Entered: value=100 unit=rpm
